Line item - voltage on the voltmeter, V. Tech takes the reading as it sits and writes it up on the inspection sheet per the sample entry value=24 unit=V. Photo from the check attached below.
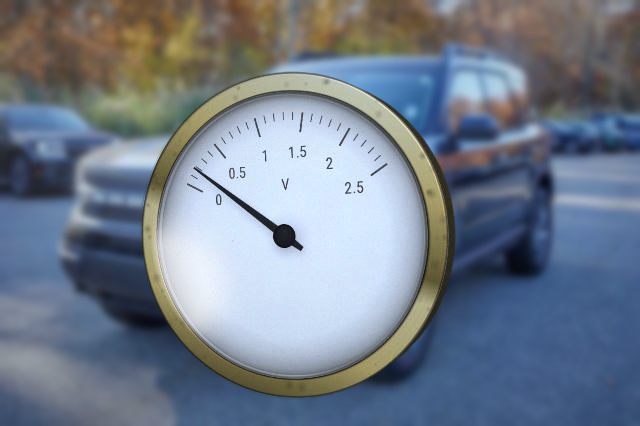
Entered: value=0.2 unit=V
